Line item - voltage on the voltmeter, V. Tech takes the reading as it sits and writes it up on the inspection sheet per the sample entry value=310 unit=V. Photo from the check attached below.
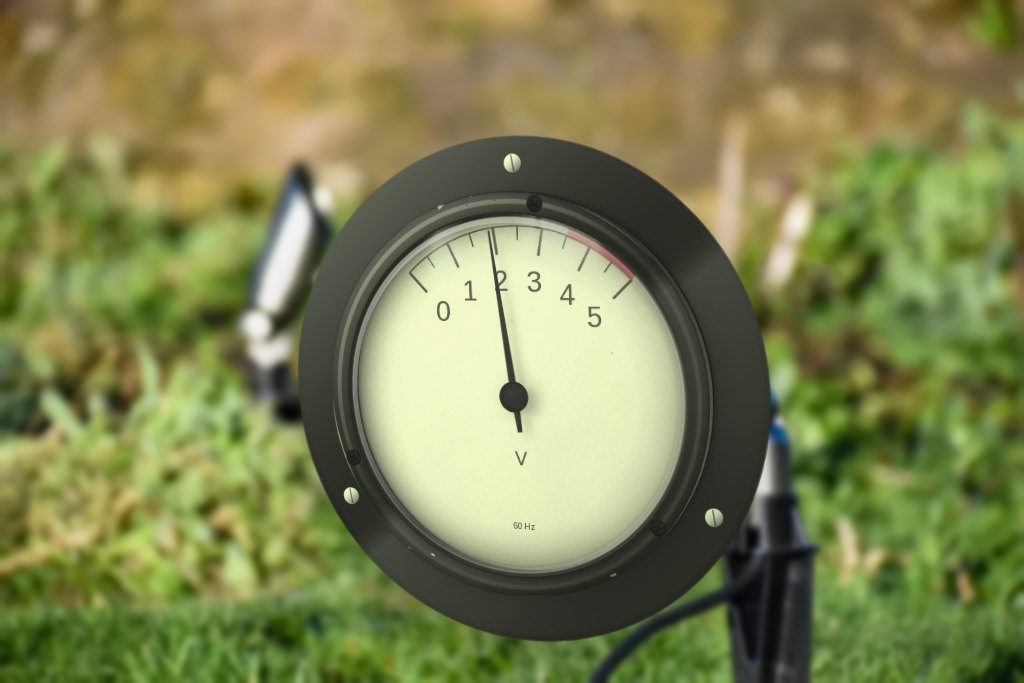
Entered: value=2 unit=V
